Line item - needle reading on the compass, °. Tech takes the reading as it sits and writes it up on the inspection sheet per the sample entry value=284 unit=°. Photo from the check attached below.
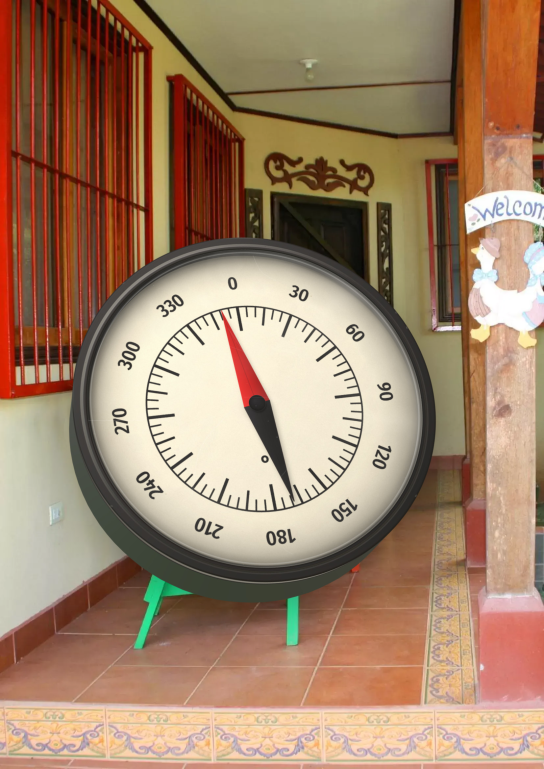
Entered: value=350 unit=°
